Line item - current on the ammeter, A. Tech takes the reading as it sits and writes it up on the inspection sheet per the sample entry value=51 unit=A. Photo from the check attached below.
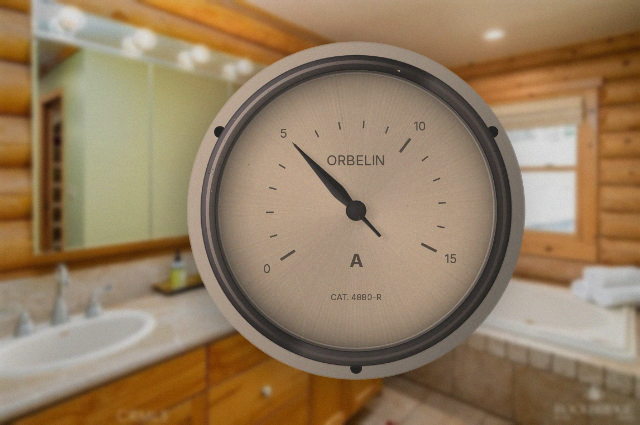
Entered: value=5 unit=A
